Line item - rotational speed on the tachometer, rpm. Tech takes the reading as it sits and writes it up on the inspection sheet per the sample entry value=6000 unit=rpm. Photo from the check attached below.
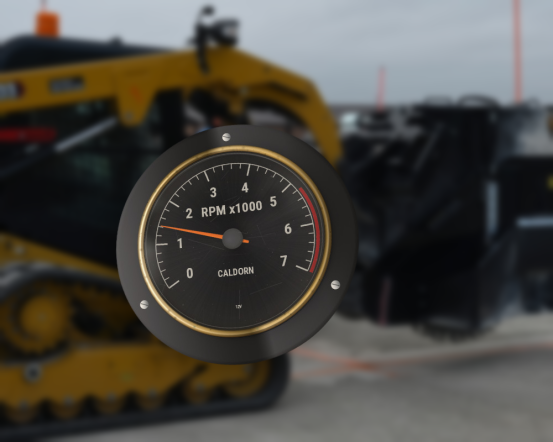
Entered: value=1400 unit=rpm
